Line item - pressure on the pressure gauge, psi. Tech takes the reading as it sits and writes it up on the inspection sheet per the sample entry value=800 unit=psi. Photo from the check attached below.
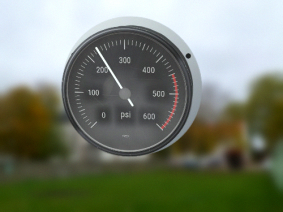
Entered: value=230 unit=psi
